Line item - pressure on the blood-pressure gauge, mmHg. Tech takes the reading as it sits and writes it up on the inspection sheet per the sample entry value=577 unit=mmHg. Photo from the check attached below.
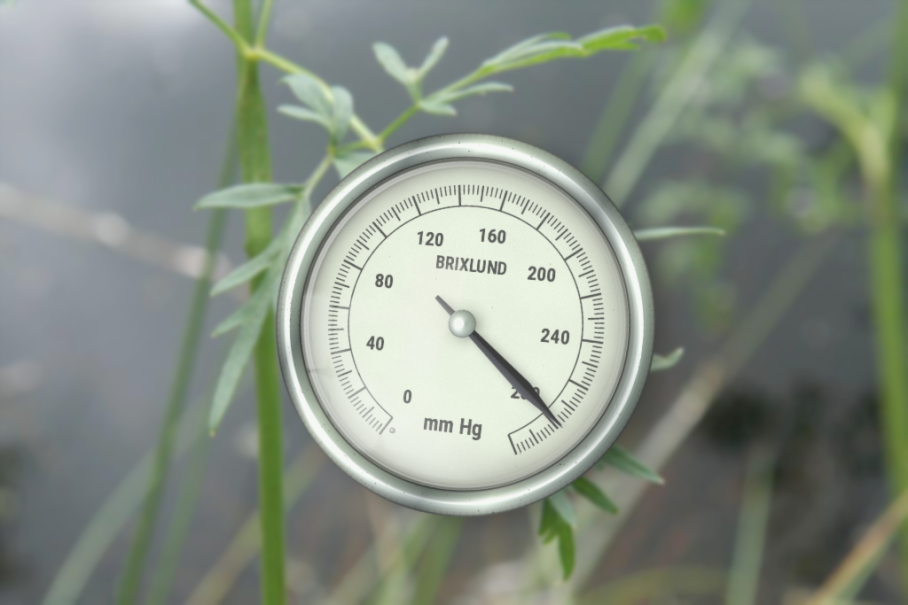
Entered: value=278 unit=mmHg
